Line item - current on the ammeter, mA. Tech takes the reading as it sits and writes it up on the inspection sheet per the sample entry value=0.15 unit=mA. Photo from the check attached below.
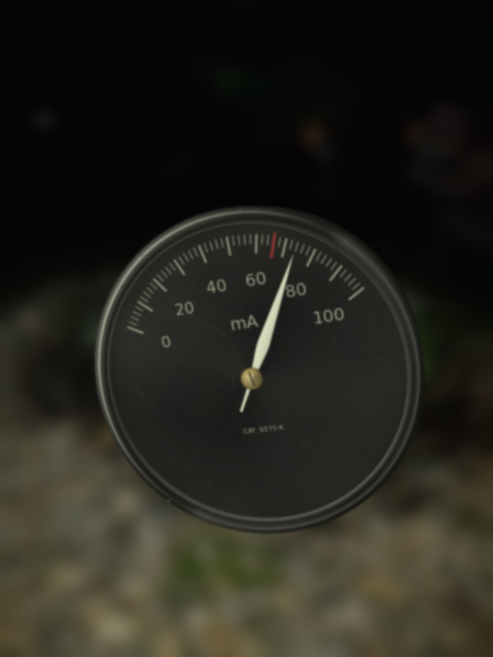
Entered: value=74 unit=mA
